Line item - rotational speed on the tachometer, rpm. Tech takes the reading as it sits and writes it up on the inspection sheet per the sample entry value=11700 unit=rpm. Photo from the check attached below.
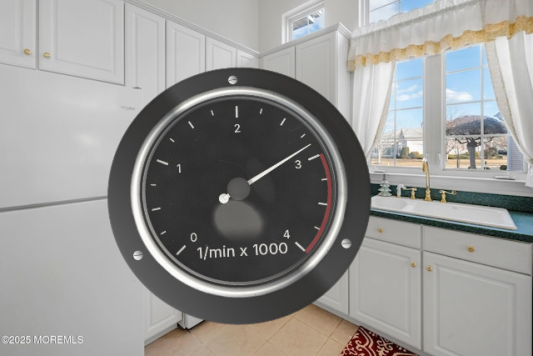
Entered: value=2875 unit=rpm
